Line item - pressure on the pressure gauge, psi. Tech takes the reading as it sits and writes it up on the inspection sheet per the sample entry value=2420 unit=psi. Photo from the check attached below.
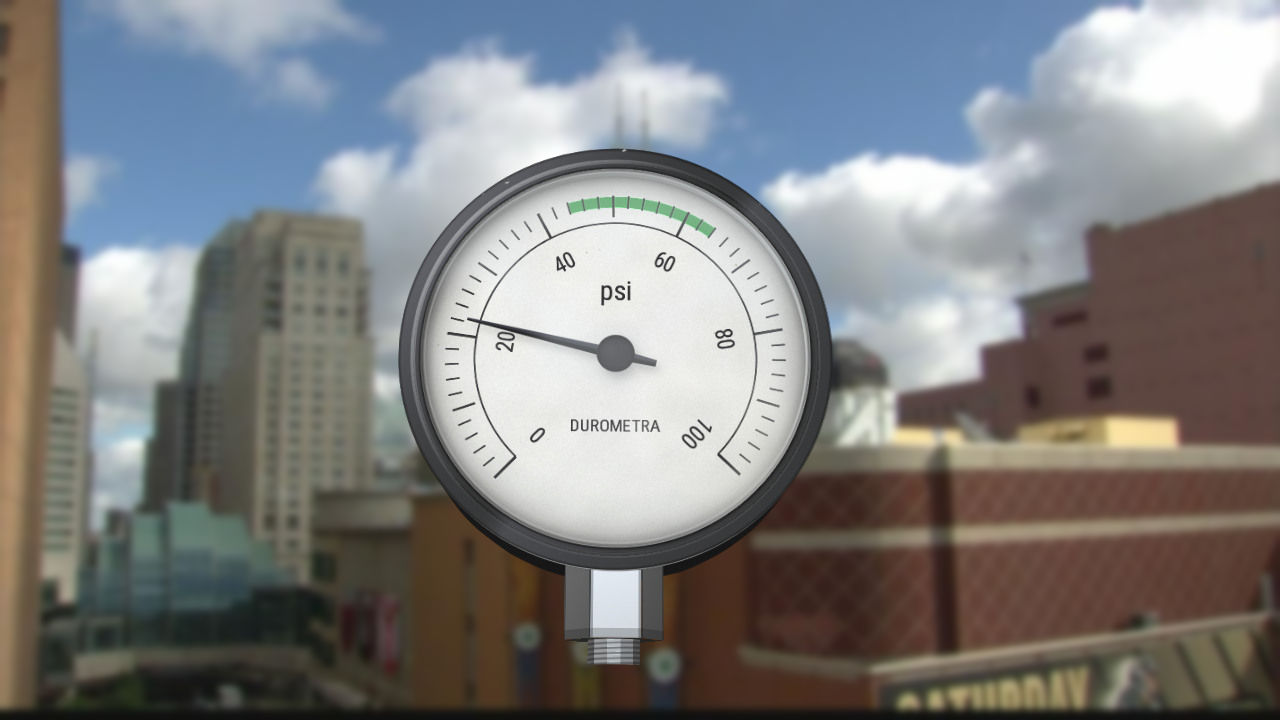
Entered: value=22 unit=psi
